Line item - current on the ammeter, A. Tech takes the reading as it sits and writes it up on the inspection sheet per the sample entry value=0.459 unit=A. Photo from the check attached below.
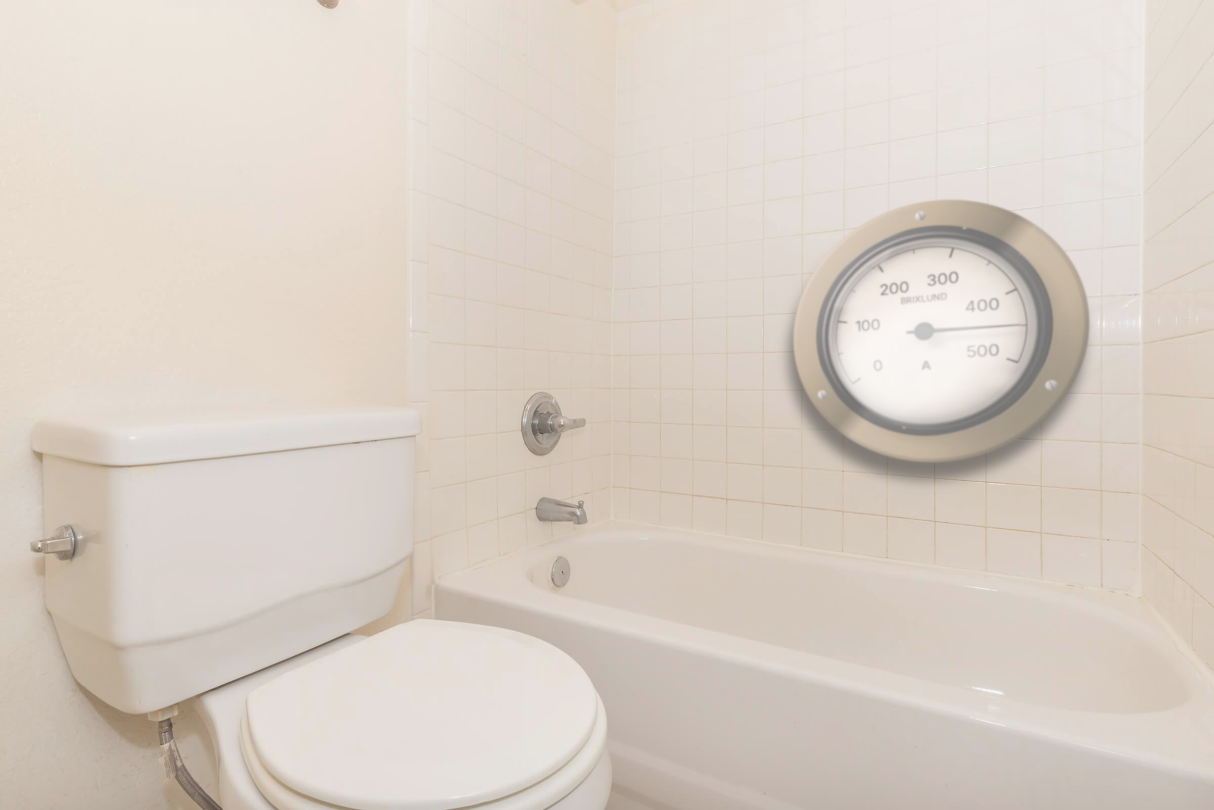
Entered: value=450 unit=A
